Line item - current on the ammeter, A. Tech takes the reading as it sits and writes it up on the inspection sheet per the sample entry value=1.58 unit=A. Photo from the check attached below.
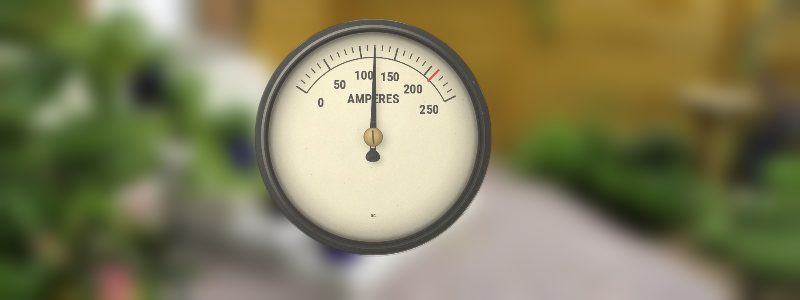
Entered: value=120 unit=A
